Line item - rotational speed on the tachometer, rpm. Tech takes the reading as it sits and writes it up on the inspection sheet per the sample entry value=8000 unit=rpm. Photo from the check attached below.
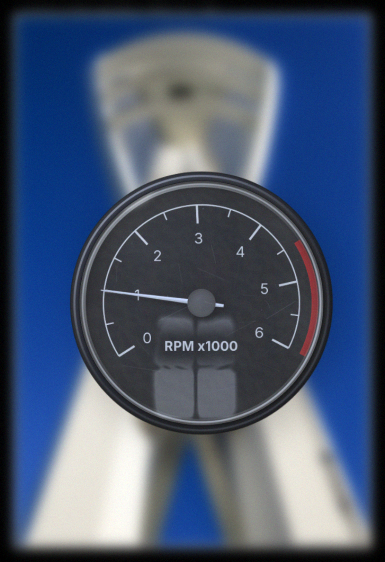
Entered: value=1000 unit=rpm
